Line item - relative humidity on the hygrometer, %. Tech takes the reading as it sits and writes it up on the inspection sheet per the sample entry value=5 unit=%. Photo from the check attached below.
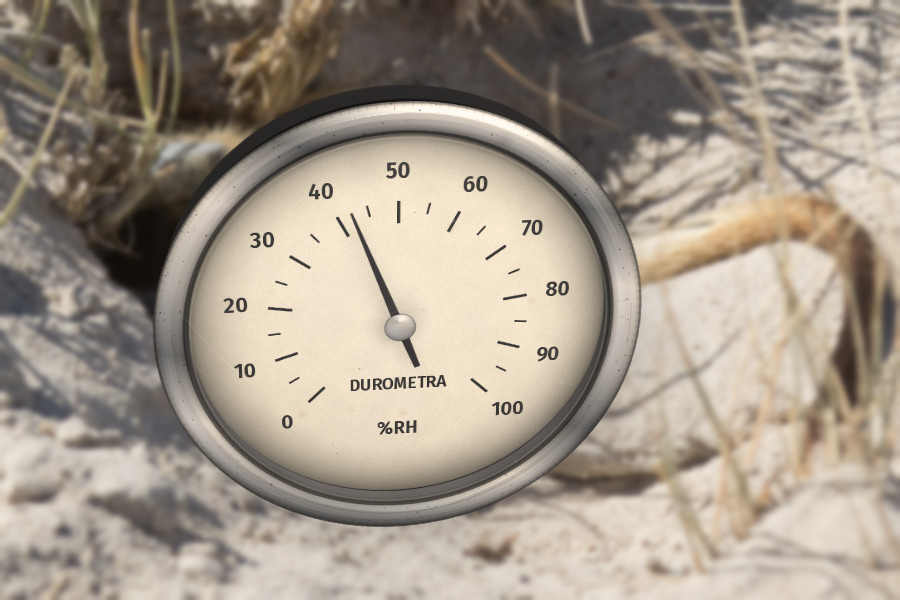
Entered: value=42.5 unit=%
